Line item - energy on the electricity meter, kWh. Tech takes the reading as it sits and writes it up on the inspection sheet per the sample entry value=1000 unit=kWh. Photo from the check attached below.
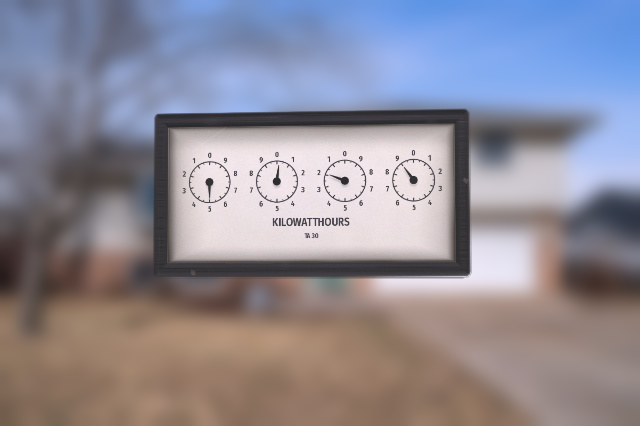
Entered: value=5019 unit=kWh
